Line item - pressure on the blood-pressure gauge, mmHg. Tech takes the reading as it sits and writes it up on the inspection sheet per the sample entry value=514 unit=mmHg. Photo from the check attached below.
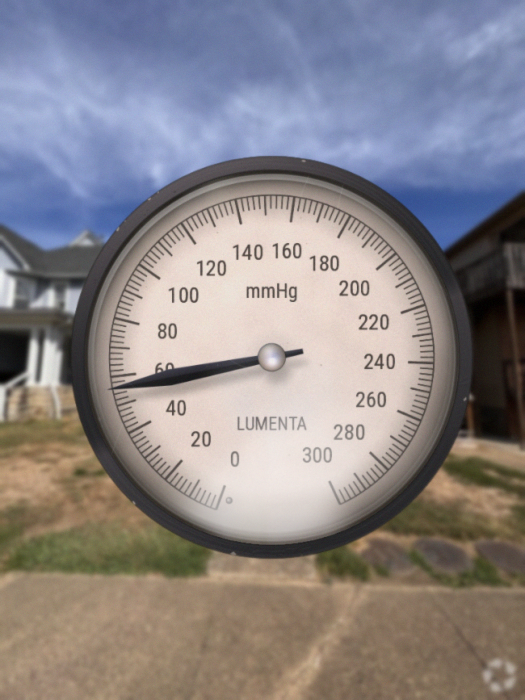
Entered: value=56 unit=mmHg
